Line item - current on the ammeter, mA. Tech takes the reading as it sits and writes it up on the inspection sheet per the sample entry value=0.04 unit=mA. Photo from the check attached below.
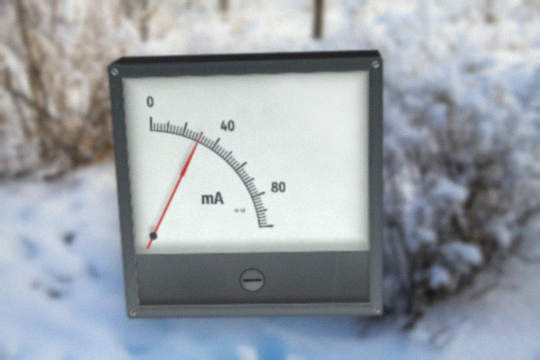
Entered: value=30 unit=mA
